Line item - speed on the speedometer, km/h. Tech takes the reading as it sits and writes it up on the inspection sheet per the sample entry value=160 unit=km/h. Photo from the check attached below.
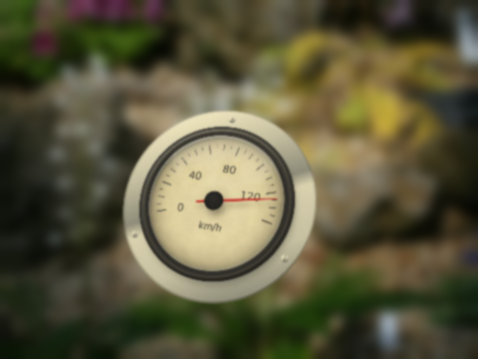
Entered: value=125 unit=km/h
